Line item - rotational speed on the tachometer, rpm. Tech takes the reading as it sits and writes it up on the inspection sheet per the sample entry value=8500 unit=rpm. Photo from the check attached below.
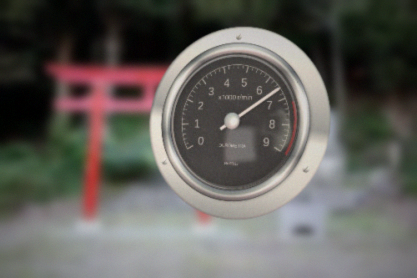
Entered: value=6600 unit=rpm
